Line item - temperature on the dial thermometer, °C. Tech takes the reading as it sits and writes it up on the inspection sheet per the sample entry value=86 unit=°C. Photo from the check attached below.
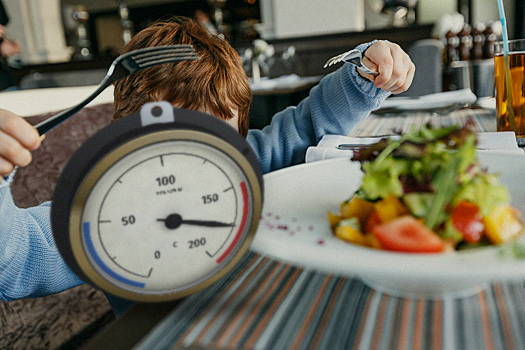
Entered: value=175 unit=°C
